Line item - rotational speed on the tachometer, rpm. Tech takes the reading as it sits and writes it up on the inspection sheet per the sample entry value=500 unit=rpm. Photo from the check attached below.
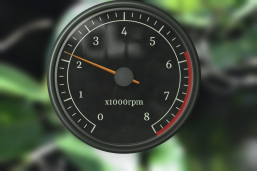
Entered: value=2200 unit=rpm
